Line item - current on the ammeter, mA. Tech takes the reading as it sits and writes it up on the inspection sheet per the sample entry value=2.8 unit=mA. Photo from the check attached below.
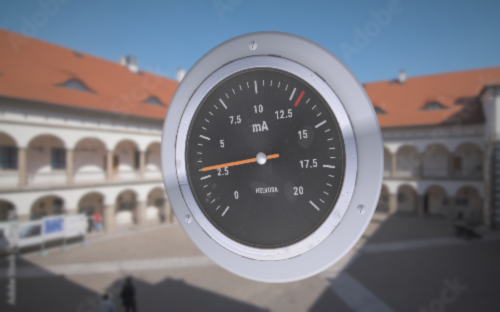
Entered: value=3 unit=mA
